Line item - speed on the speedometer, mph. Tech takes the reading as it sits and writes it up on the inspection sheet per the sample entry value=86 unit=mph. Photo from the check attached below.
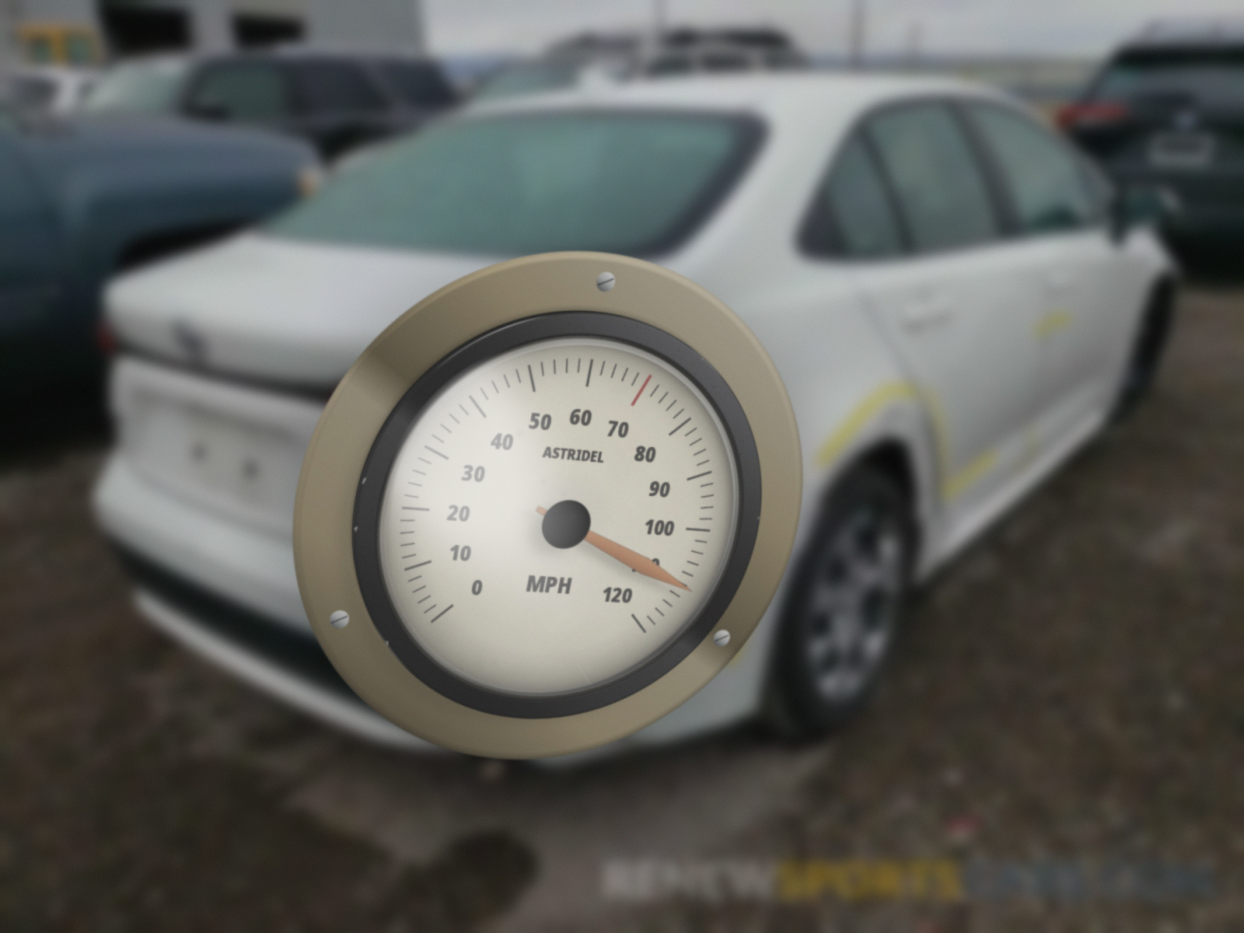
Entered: value=110 unit=mph
